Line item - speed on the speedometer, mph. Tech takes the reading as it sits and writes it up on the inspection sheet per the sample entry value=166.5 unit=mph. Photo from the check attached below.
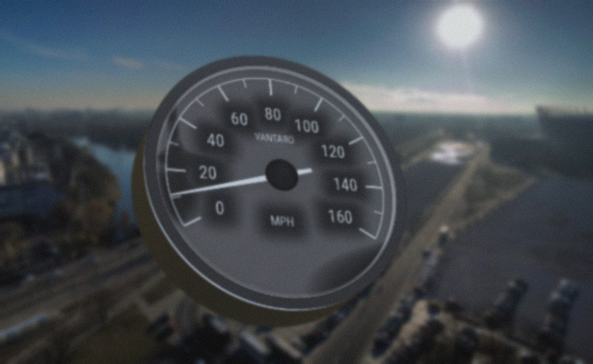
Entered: value=10 unit=mph
